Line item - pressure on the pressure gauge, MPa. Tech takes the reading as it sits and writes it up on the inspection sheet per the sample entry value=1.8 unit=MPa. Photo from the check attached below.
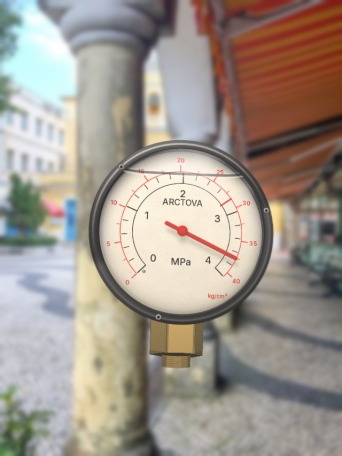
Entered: value=3.7 unit=MPa
